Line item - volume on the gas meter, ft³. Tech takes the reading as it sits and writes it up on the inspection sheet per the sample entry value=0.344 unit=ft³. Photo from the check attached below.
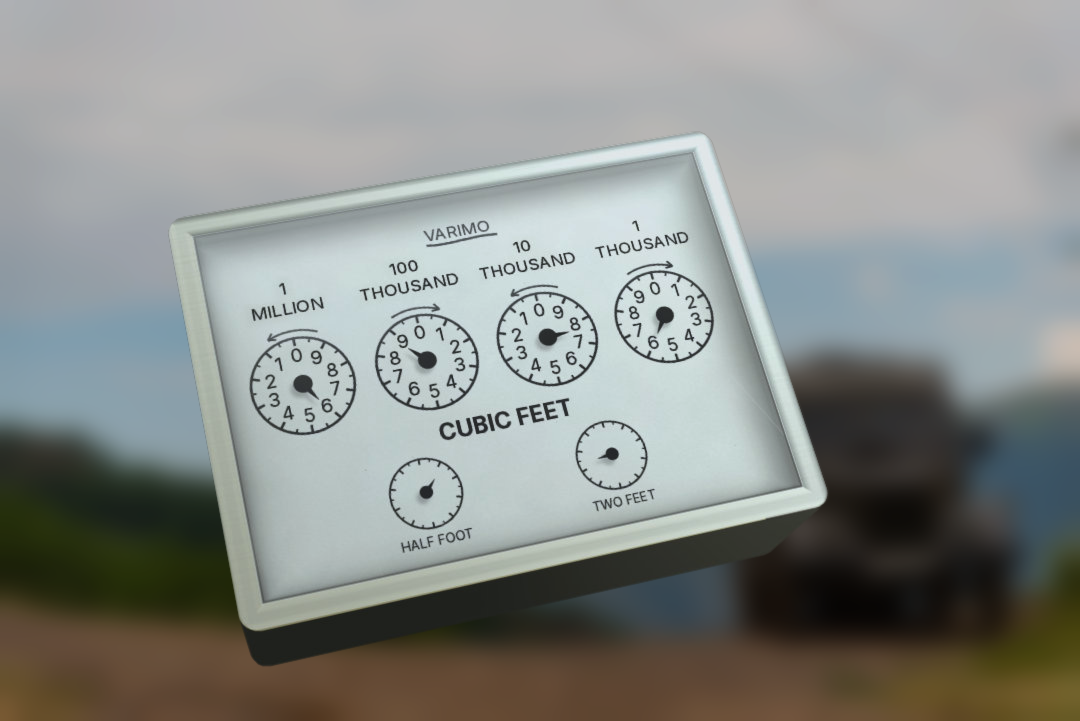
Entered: value=587600 unit=ft³
